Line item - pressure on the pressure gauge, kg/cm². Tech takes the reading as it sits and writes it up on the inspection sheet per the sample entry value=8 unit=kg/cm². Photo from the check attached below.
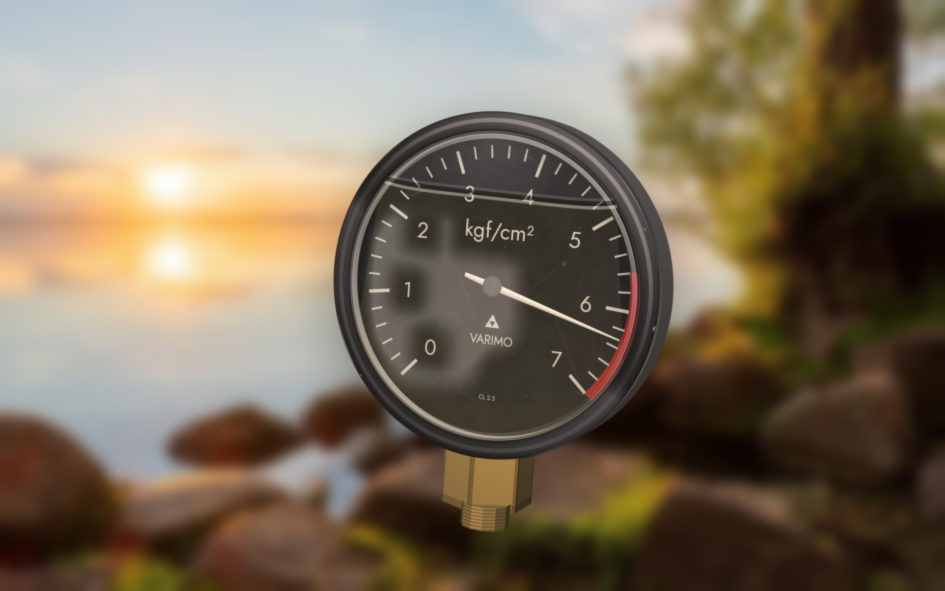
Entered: value=6.3 unit=kg/cm²
